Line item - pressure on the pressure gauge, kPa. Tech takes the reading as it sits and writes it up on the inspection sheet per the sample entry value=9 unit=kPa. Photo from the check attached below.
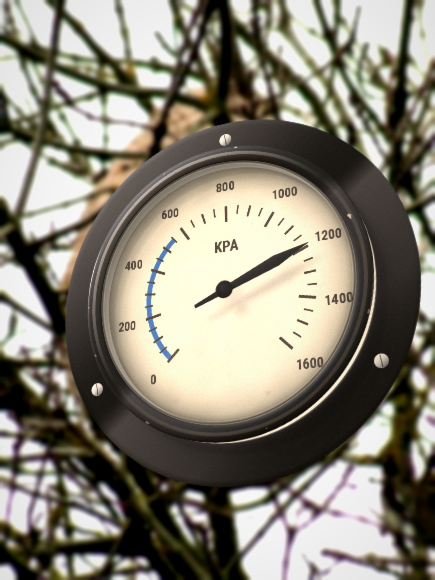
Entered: value=1200 unit=kPa
